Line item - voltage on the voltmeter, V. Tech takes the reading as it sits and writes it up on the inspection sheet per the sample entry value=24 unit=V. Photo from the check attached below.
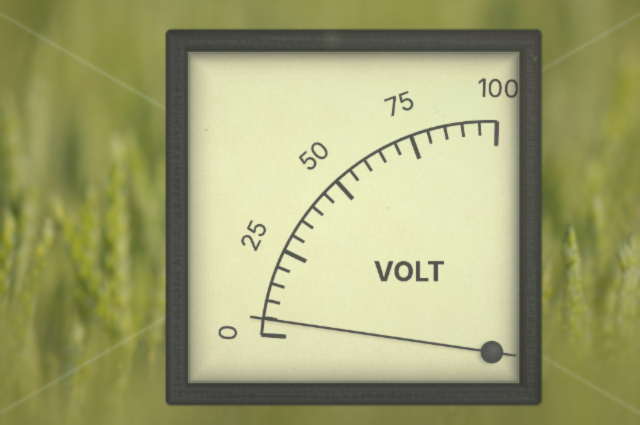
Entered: value=5 unit=V
